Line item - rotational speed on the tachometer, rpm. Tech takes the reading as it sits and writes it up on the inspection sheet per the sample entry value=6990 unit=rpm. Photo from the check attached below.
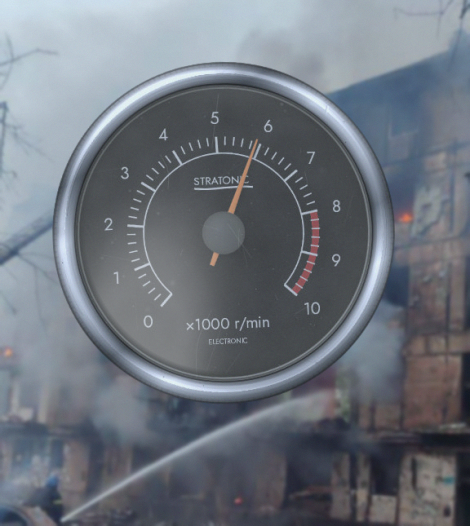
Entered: value=5900 unit=rpm
